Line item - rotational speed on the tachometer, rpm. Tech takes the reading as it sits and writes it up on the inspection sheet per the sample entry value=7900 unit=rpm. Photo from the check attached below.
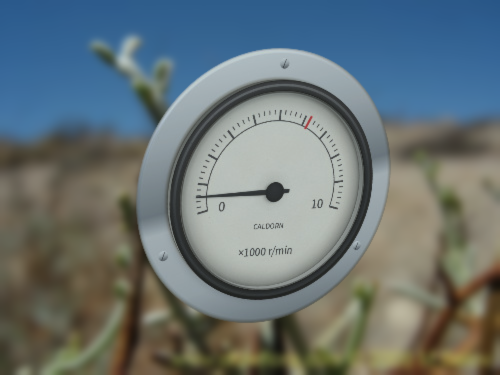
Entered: value=600 unit=rpm
